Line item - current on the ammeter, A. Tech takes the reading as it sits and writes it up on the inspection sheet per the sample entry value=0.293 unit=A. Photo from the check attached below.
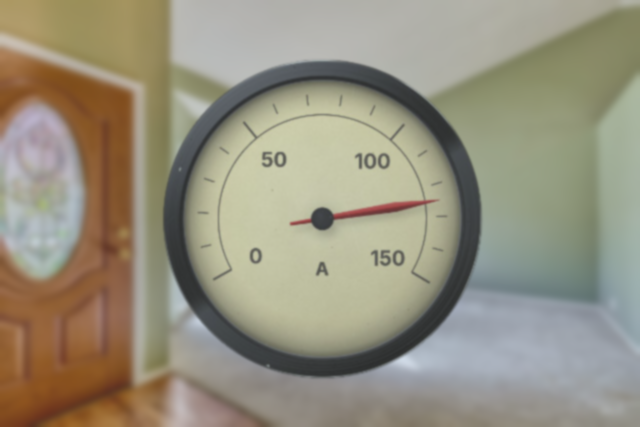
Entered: value=125 unit=A
